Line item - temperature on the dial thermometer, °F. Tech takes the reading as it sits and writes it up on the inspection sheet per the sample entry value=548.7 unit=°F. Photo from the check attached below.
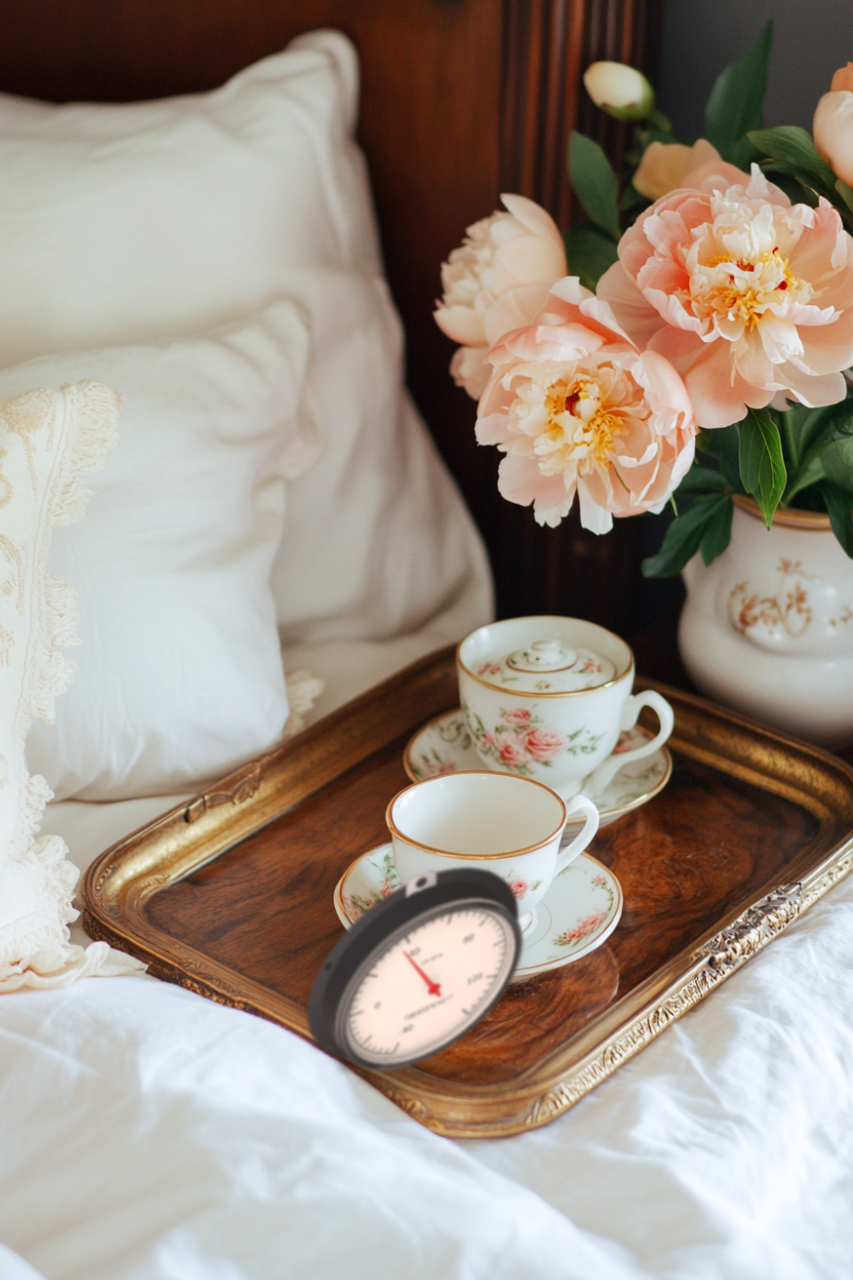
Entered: value=36 unit=°F
